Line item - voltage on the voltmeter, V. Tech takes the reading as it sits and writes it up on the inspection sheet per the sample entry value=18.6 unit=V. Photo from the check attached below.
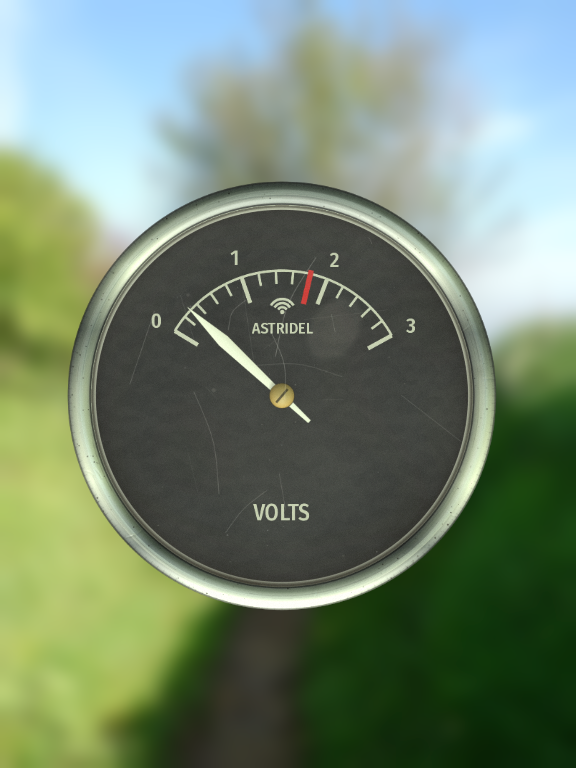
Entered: value=0.3 unit=V
